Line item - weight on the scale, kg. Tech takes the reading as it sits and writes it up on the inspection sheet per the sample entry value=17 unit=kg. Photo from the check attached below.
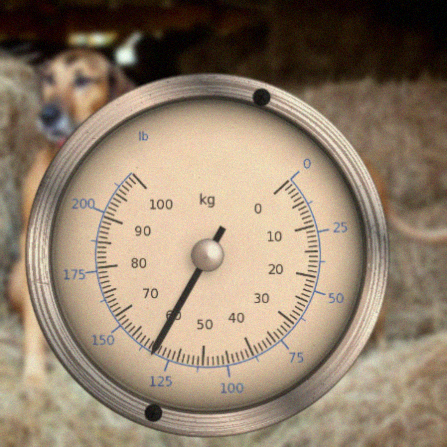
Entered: value=60 unit=kg
